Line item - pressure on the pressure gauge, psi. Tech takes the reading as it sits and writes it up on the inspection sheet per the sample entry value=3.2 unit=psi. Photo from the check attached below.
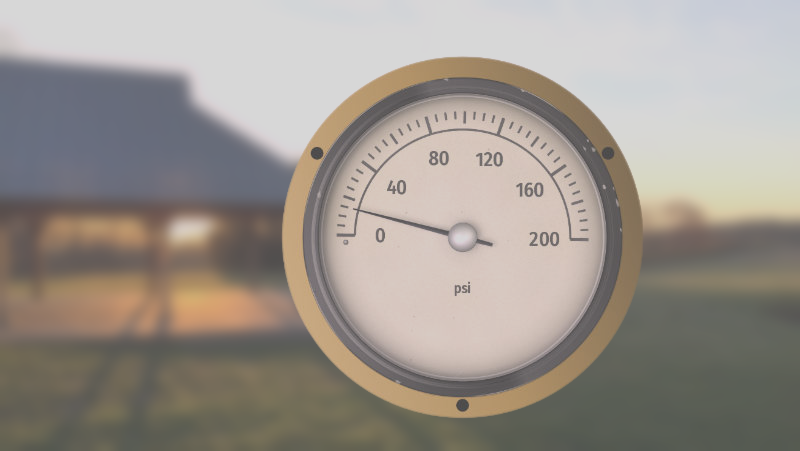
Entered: value=15 unit=psi
